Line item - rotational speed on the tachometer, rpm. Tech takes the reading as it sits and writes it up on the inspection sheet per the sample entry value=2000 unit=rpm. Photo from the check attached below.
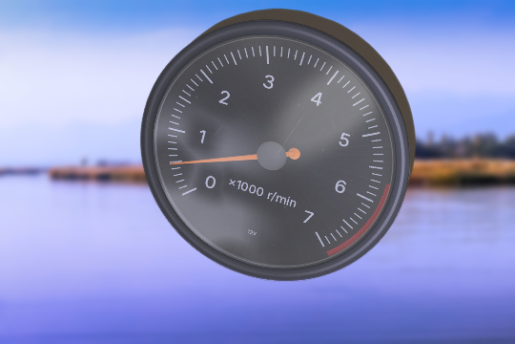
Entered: value=500 unit=rpm
